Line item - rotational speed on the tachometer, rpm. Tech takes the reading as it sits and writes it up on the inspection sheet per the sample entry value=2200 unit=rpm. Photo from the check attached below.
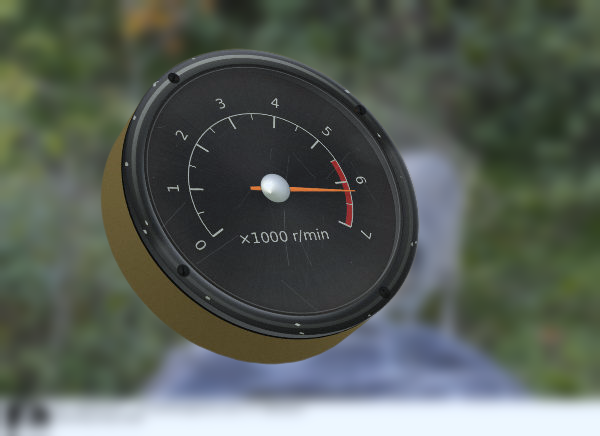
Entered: value=6250 unit=rpm
